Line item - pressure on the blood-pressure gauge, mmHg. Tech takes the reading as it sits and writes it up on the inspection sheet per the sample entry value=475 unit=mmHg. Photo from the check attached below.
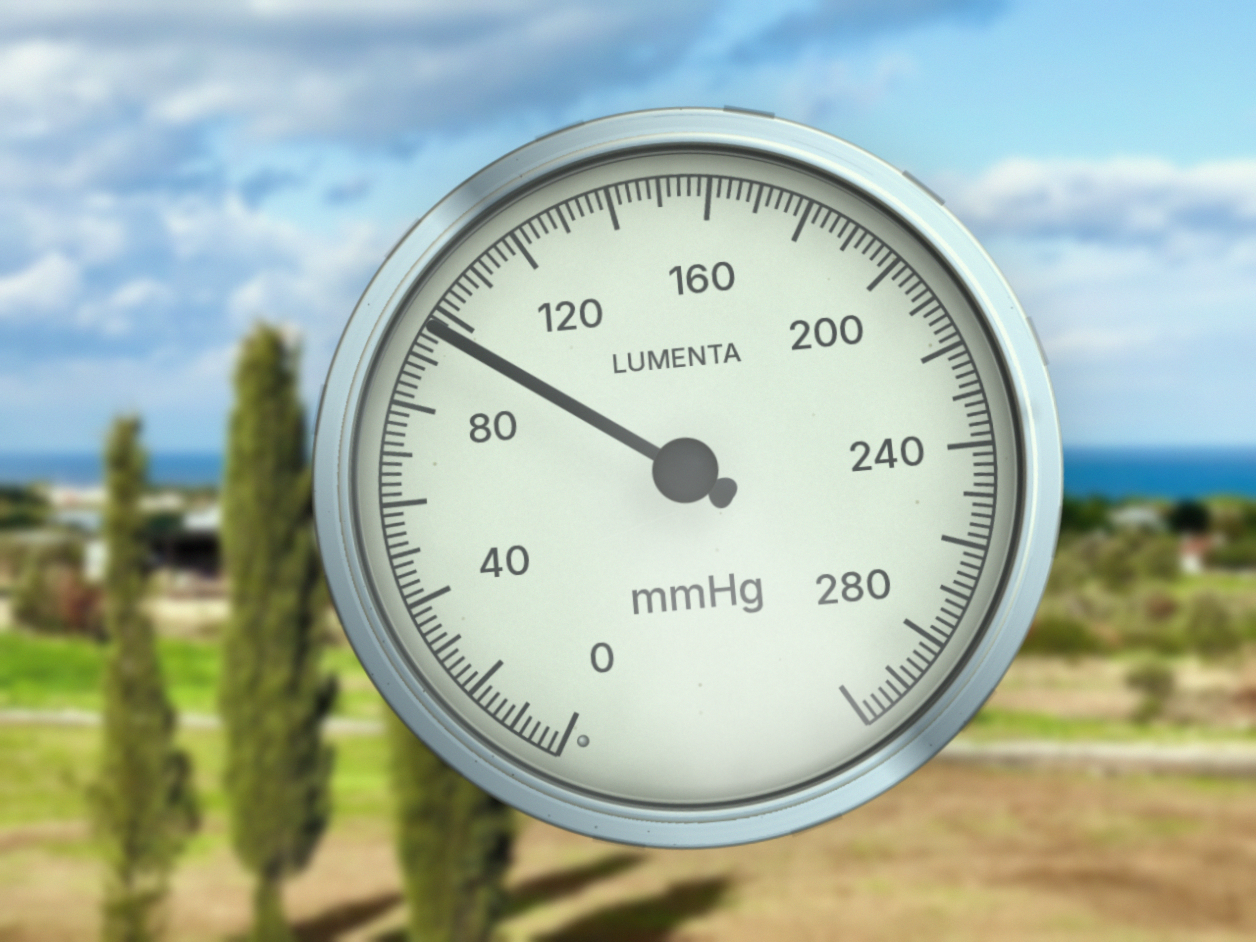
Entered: value=96 unit=mmHg
